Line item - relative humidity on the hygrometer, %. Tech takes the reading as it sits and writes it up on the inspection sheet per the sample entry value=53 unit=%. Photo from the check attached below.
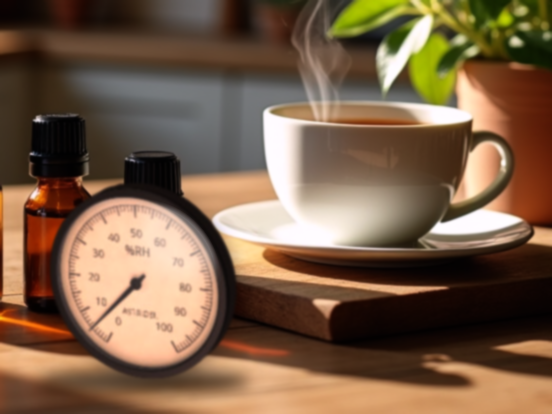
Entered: value=5 unit=%
